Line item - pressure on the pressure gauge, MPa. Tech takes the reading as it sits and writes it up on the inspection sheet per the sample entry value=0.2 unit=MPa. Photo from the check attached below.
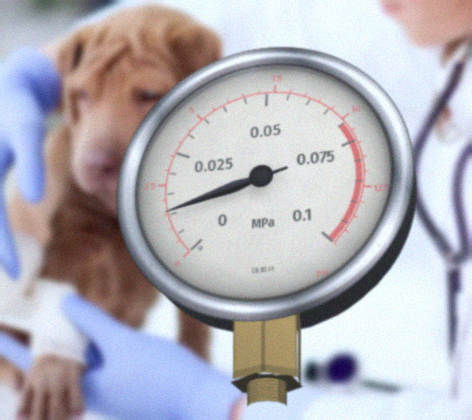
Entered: value=0.01 unit=MPa
